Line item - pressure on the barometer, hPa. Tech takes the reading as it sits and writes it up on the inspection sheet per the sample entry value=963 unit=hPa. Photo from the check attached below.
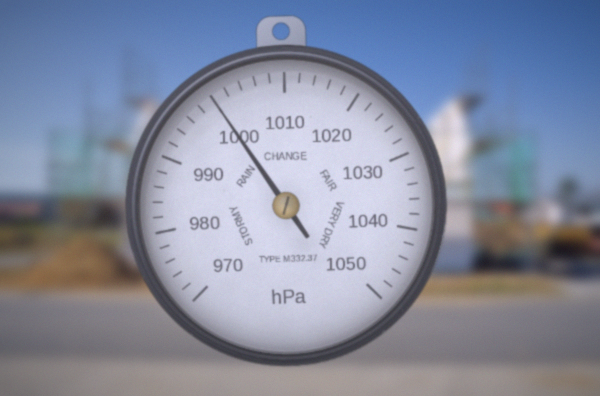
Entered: value=1000 unit=hPa
